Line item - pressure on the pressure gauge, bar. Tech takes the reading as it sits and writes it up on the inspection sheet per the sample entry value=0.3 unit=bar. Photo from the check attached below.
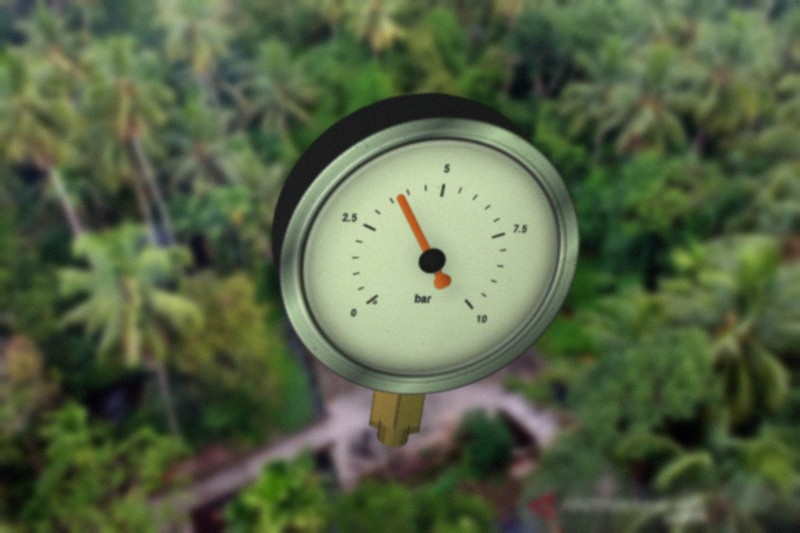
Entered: value=3.75 unit=bar
